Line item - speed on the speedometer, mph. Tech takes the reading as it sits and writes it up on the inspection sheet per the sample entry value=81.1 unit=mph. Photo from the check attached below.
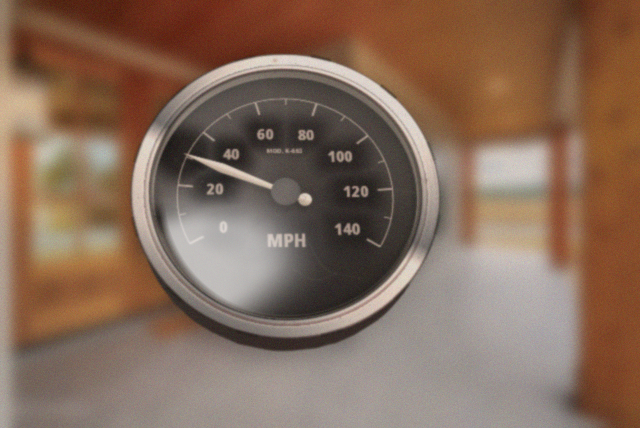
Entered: value=30 unit=mph
